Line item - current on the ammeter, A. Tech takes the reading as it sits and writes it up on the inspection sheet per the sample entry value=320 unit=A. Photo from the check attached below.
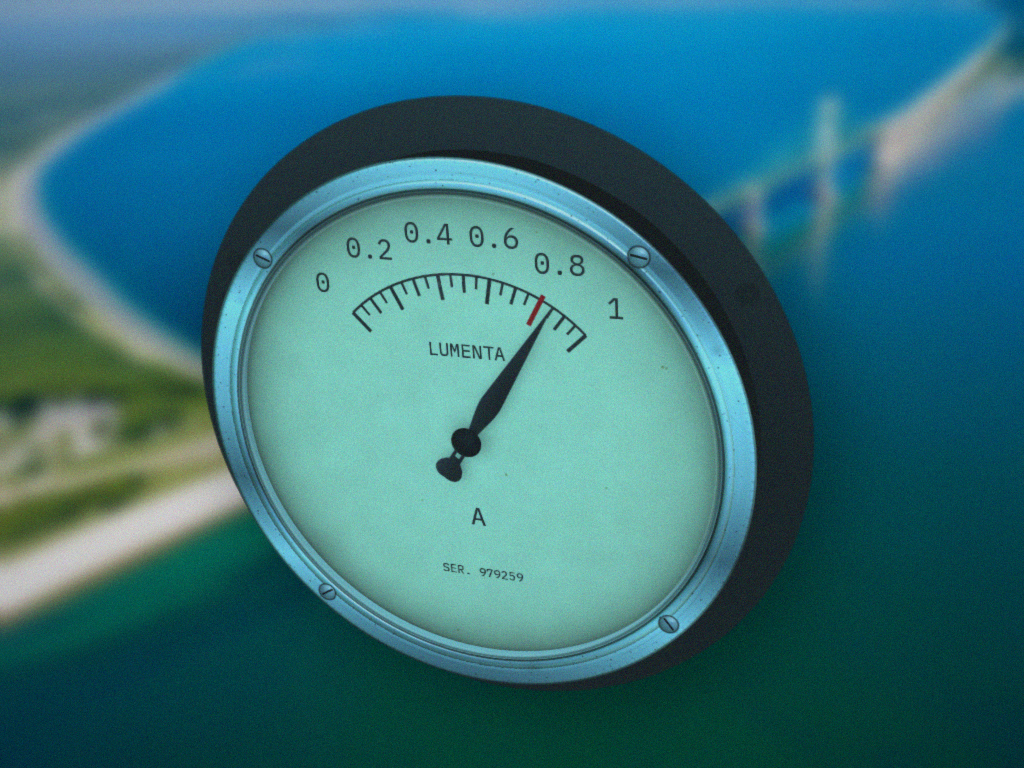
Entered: value=0.85 unit=A
